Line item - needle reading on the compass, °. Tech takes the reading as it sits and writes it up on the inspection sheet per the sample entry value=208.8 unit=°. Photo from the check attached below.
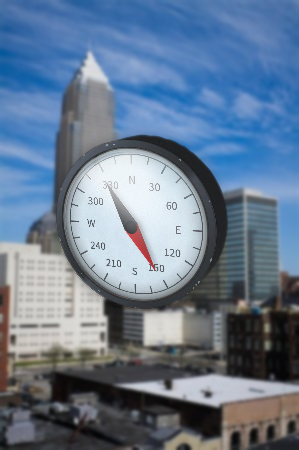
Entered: value=150 unit=°
